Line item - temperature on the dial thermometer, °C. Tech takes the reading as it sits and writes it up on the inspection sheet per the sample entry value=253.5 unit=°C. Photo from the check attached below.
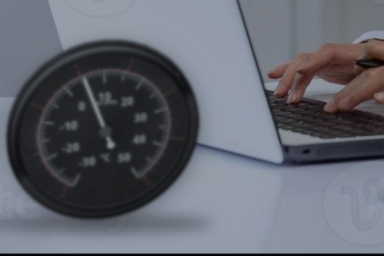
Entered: value=5 unit=°C
